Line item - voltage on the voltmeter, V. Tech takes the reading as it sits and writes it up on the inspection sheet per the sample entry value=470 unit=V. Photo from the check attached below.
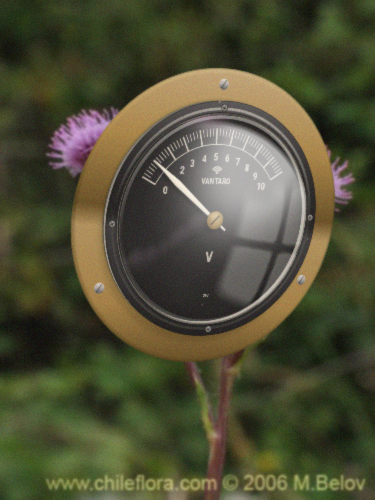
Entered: value=1 unit=V
